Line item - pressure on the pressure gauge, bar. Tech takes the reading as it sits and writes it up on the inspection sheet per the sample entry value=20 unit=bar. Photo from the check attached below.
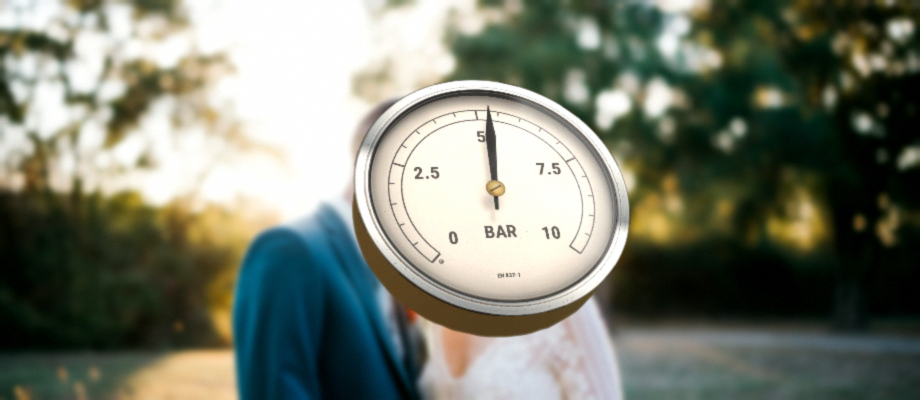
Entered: value=5.25 unit=bar
